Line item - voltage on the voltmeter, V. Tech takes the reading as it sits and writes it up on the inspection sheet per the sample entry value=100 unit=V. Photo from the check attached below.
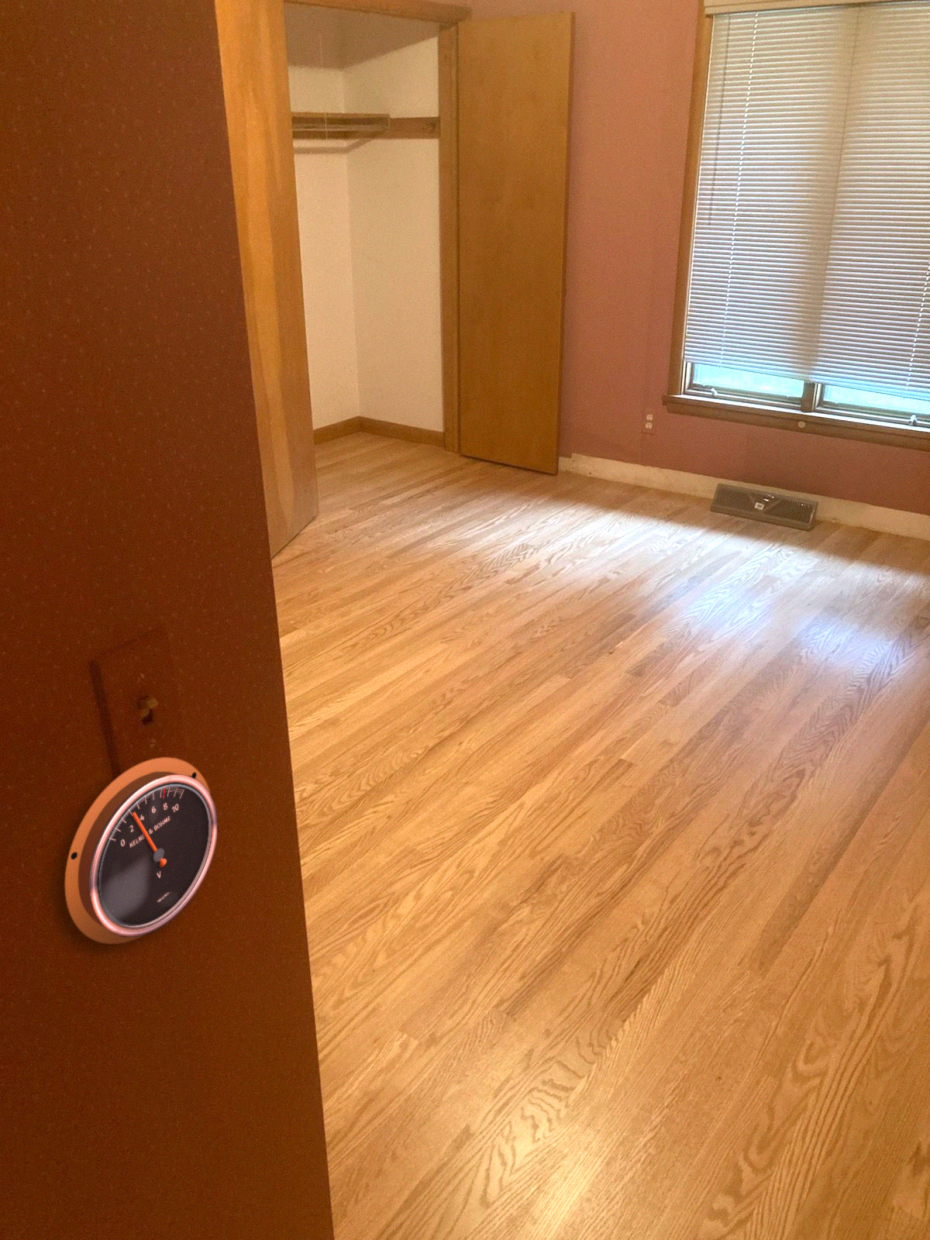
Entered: value=3 unit=V
